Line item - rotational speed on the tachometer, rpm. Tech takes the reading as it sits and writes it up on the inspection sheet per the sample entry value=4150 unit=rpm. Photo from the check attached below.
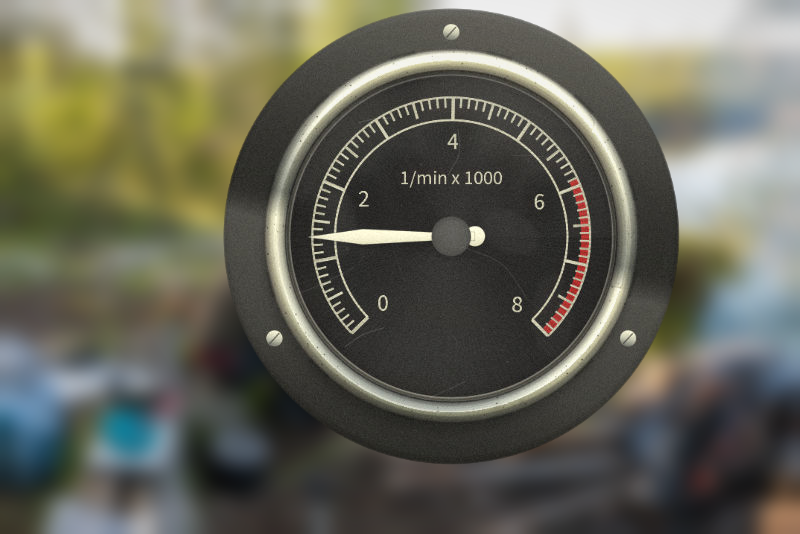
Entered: value=1300 unit=rpm
